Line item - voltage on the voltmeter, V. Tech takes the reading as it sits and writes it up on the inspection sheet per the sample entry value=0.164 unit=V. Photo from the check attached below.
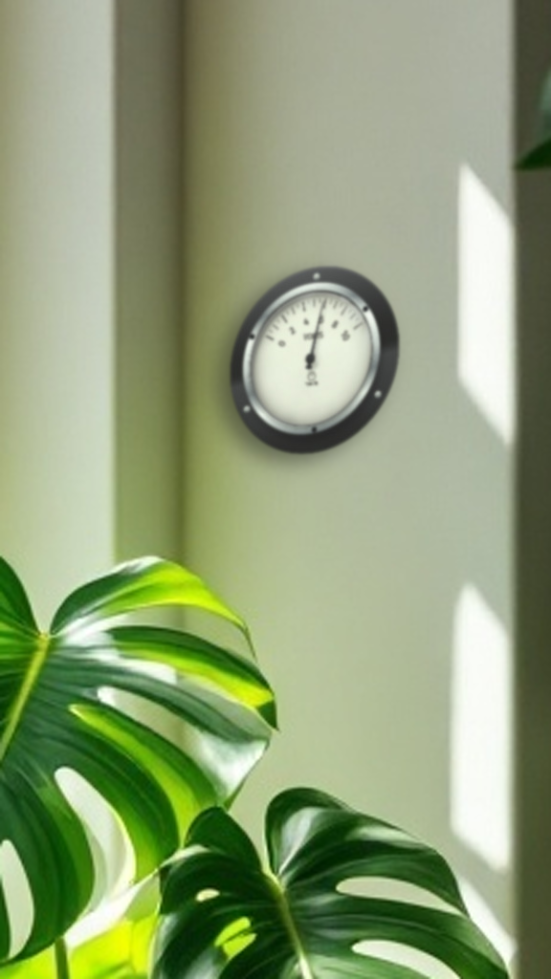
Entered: value=6 unit=V
